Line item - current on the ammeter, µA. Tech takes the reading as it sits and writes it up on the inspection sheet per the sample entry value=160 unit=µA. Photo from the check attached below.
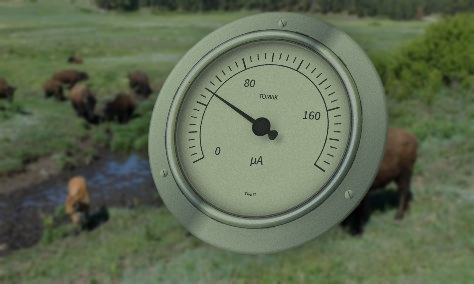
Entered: value=50 unit=µA
